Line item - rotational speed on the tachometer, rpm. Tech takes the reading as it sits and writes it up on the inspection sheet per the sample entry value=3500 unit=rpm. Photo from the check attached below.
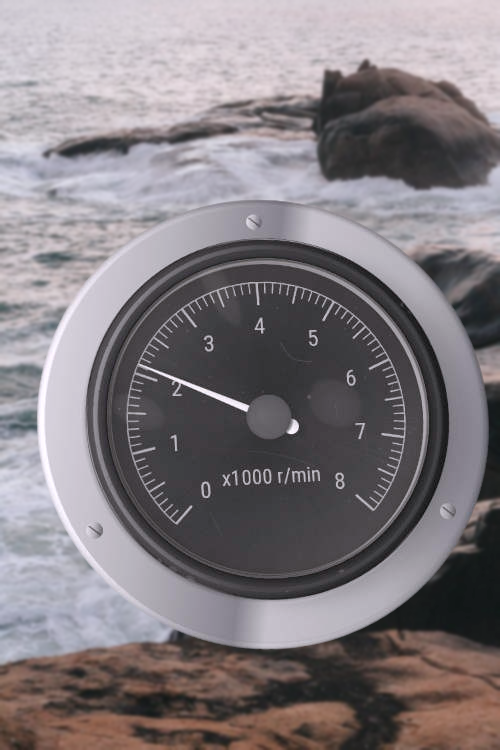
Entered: value=2100 unit=rpm
